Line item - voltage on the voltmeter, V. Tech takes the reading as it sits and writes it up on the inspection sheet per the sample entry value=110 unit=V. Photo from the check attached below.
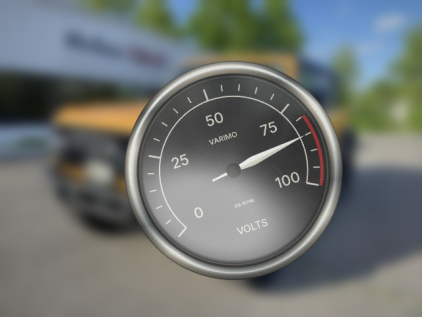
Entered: value=85 unit=V
